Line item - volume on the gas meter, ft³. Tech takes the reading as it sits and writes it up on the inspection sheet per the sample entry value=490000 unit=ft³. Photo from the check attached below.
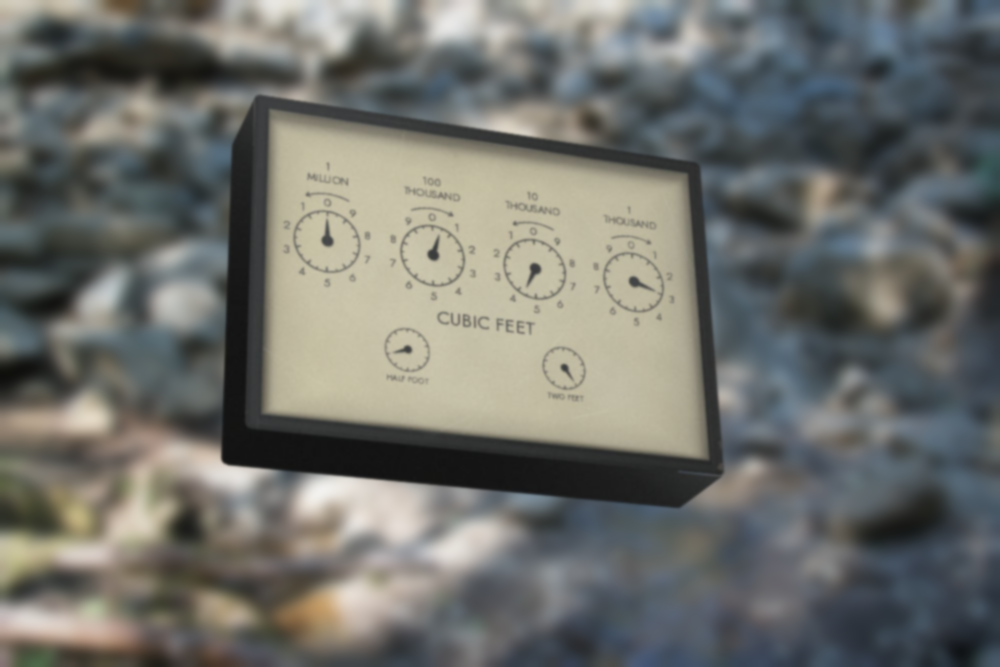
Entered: value=4300 unit=ft³
